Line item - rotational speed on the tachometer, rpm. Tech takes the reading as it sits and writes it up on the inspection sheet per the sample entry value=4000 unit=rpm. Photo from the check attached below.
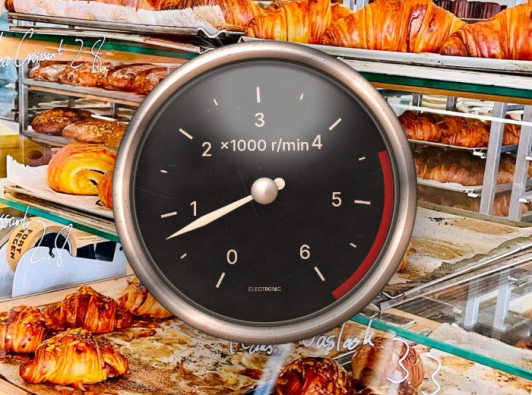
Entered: value=750 unit=rpm
